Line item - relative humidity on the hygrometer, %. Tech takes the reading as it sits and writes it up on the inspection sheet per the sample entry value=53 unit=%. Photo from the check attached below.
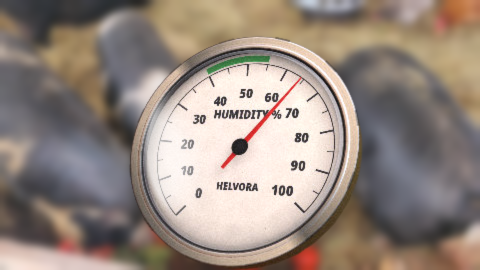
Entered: value=65 unit=%
